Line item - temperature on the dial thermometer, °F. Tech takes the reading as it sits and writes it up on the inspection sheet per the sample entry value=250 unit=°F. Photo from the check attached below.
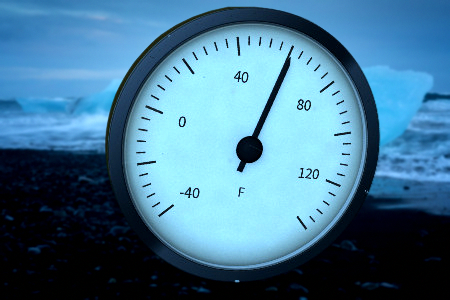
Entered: value=60 unit=°F
